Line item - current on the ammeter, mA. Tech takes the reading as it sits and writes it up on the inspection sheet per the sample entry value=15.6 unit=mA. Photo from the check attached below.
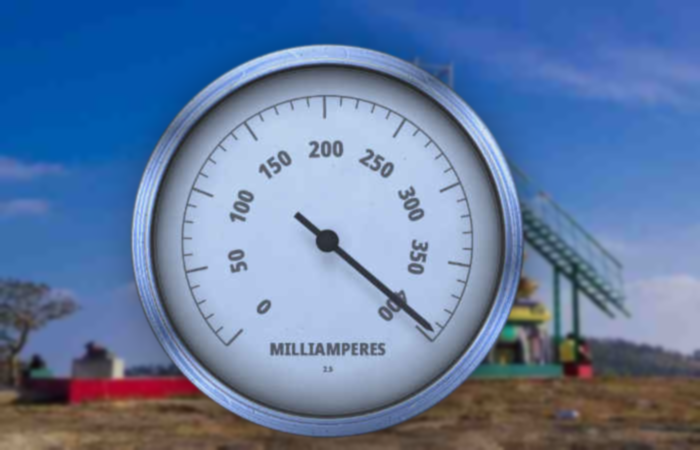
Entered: value=395 unit=mA
